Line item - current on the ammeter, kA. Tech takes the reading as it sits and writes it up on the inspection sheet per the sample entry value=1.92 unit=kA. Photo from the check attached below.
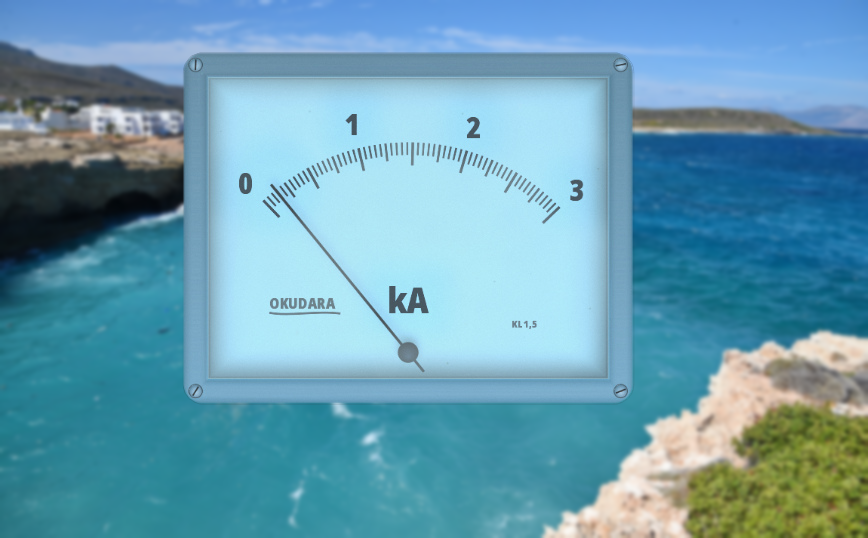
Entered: value=0.15 unit=kA
